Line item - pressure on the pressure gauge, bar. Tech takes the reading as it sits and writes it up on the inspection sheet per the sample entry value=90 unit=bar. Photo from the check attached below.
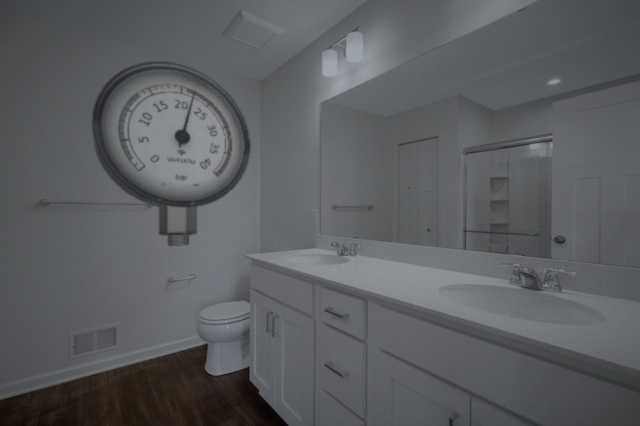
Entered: value=22 unit=bar
